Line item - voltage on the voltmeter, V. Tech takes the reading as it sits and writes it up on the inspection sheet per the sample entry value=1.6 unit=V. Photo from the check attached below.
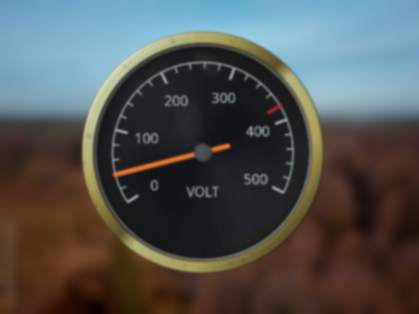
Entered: value=40 unit=V
